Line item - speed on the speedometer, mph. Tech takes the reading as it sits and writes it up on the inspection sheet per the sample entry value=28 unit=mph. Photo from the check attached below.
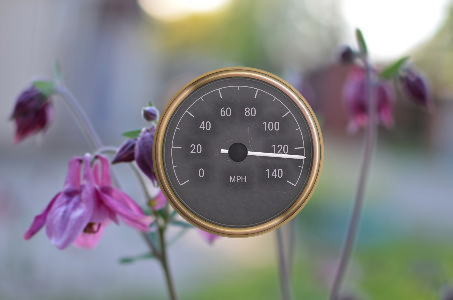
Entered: value=125 unit=mph
